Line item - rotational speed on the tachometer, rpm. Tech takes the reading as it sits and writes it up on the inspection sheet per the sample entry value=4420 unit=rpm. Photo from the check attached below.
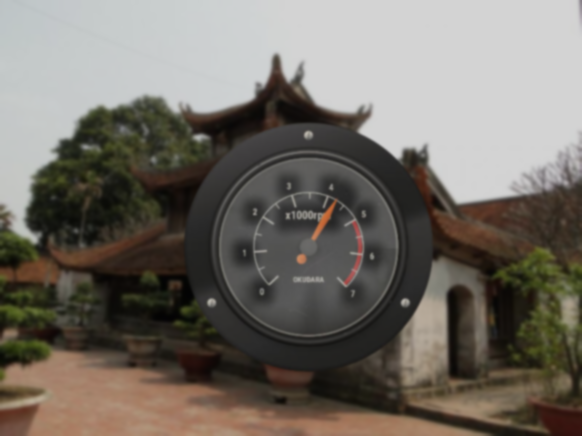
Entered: value=4250 unit=rpm
